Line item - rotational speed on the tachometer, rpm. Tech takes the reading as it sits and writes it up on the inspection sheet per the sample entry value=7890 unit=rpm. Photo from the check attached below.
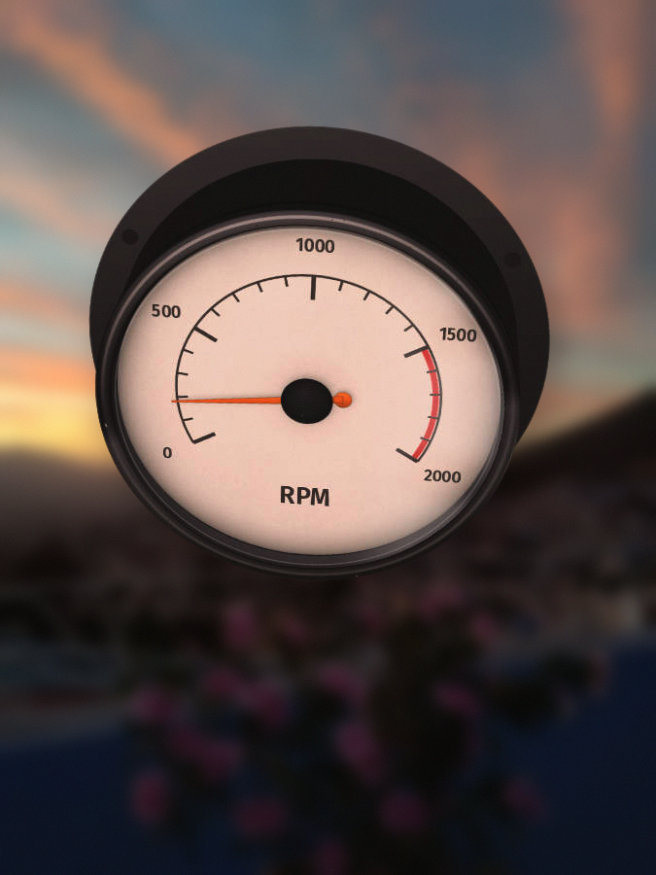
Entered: value=200 unit=rpm
